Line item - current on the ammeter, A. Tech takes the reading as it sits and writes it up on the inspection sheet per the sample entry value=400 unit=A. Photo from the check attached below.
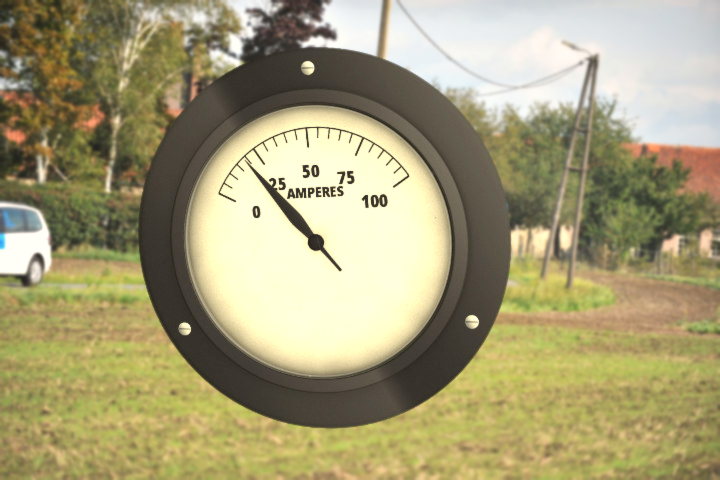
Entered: value=20 unit=A
